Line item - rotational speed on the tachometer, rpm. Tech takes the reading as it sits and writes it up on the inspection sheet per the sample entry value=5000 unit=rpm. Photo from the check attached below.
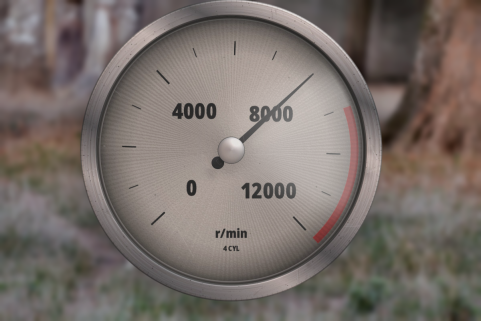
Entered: value=8000 unit=rpm
